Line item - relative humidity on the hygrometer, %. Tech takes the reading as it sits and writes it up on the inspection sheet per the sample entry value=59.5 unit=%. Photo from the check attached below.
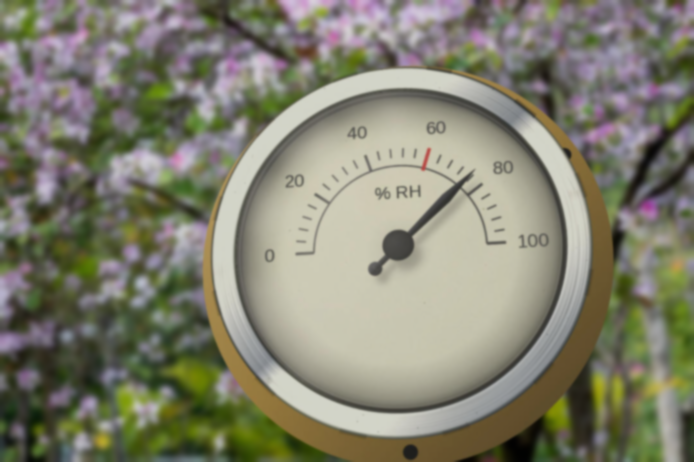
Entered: value=76 unit=%
